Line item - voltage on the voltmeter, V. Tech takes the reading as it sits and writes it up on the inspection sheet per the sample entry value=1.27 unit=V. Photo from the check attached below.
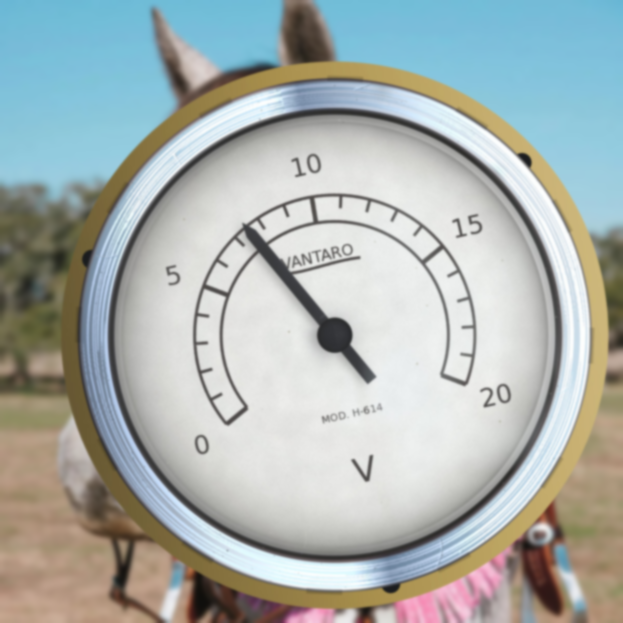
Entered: value=7.5 unit=V
